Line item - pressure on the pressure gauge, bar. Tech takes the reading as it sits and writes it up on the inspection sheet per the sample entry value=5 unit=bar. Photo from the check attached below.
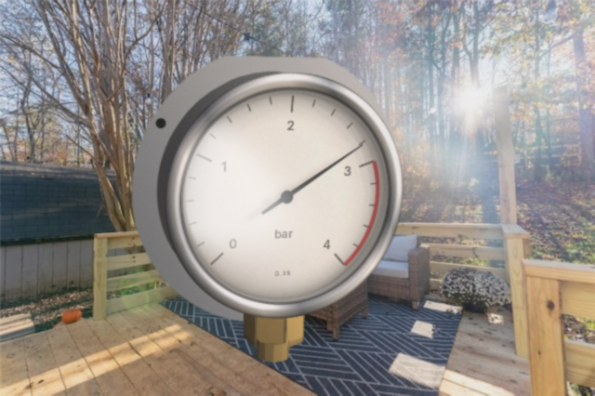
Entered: value=2.8 unit=bar
